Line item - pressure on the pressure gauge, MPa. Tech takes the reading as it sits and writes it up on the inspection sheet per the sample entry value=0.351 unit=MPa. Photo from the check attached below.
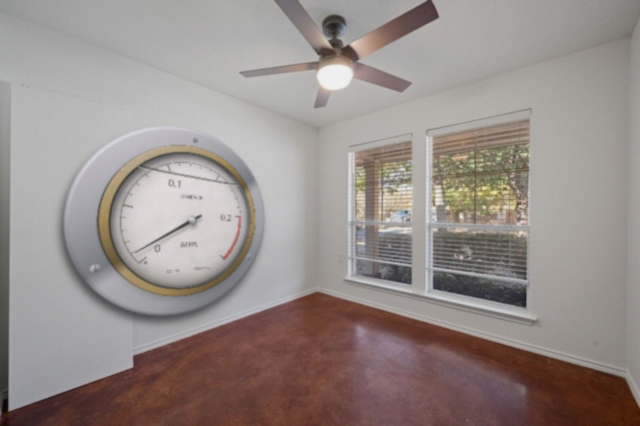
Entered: value=0.01 unit=MPa
